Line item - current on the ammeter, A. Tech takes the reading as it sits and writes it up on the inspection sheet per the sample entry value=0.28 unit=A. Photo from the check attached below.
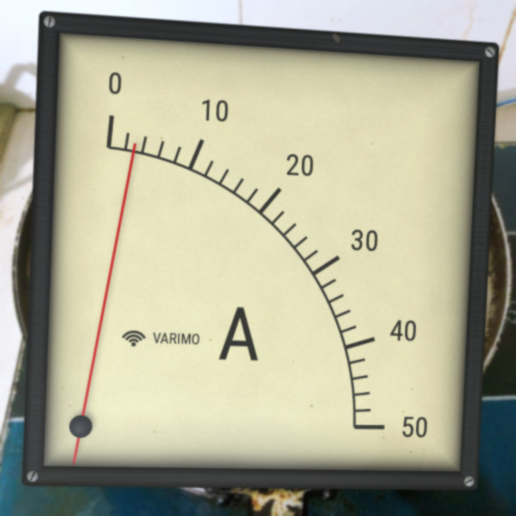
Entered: value=3 unit=A
